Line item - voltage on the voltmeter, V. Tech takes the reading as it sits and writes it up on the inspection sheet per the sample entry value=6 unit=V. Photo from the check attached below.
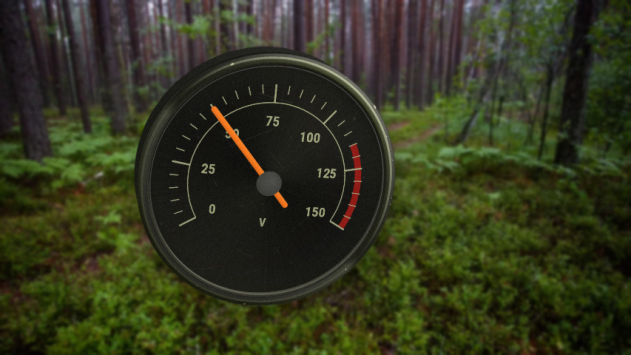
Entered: value=50 unit=V
